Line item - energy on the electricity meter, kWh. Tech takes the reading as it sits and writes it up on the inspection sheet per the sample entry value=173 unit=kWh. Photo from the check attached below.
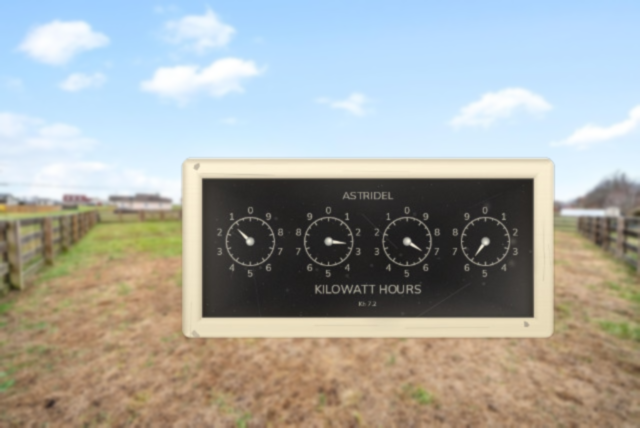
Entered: value=1266 unit=kWh
